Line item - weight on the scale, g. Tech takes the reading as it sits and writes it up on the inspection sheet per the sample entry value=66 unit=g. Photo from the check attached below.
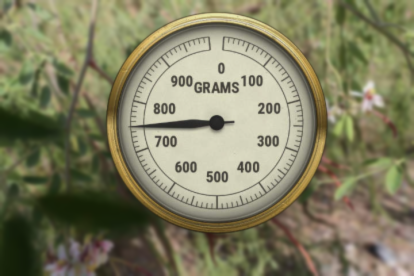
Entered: value=750 unit=g
